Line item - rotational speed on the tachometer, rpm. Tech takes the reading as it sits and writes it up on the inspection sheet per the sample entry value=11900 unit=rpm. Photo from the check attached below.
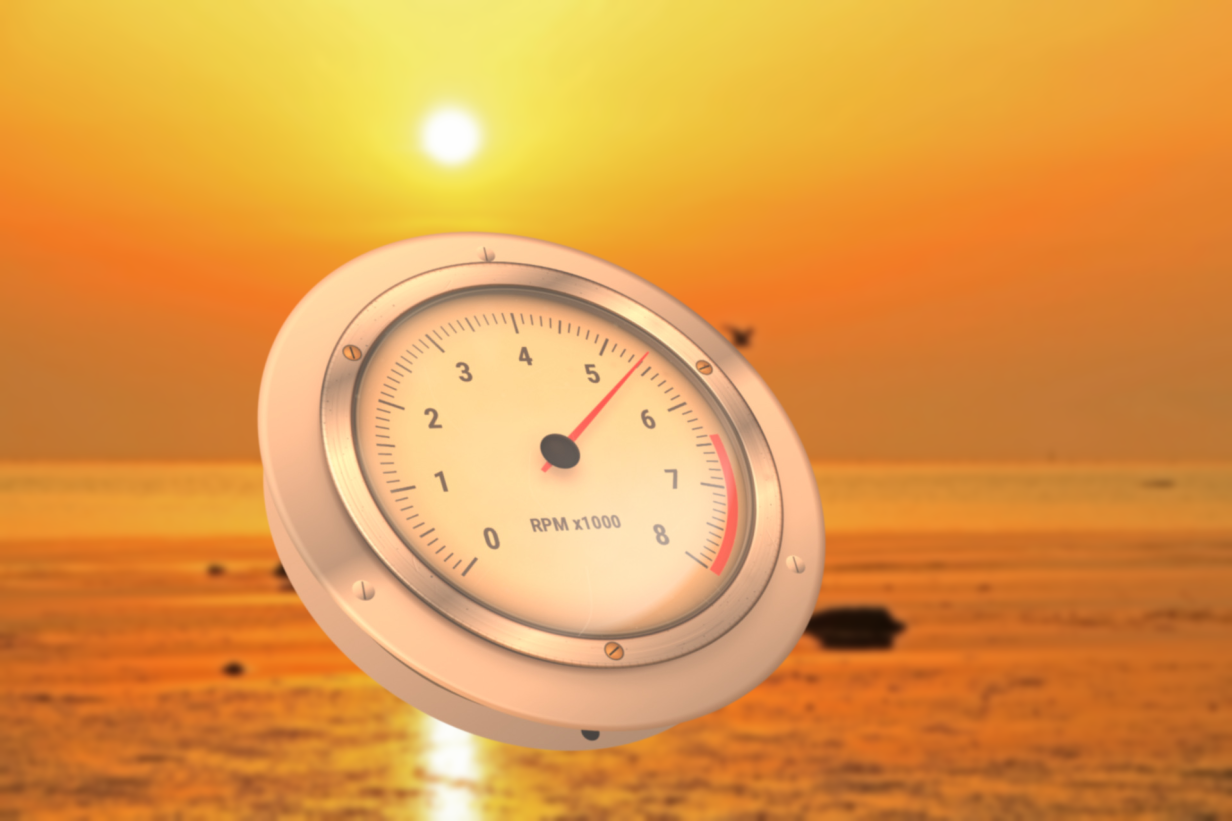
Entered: value=5400 unit=rpm
